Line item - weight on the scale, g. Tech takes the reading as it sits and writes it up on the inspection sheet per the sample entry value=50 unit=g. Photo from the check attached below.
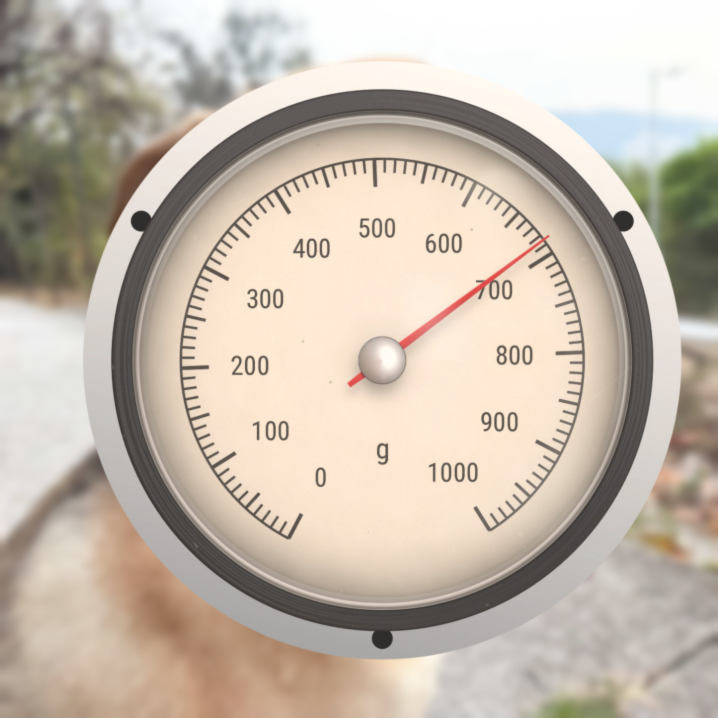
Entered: value=685 unit=g
